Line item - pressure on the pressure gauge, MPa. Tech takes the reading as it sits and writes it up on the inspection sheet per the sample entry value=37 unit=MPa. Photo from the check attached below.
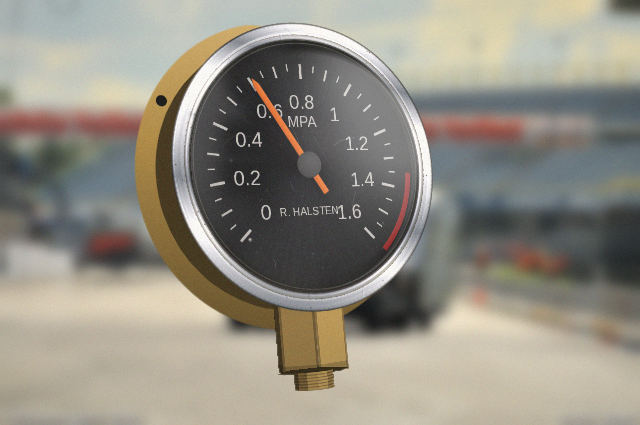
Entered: value=0.6 unit=MPa
